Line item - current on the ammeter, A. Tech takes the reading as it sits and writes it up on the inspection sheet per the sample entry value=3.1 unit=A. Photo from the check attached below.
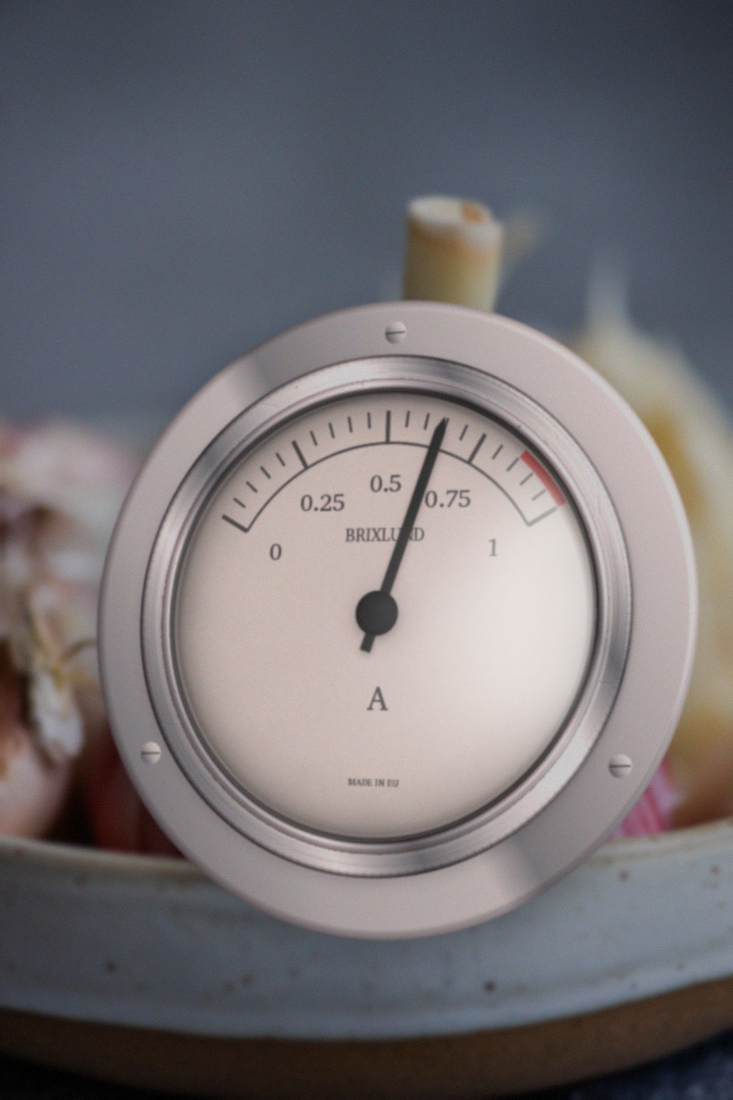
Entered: value=0.65 unit=A
